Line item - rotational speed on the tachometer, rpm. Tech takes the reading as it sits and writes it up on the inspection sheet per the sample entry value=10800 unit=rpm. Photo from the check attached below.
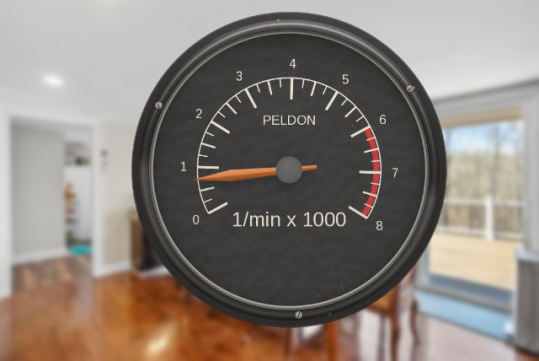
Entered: value=750 unit=rpm
